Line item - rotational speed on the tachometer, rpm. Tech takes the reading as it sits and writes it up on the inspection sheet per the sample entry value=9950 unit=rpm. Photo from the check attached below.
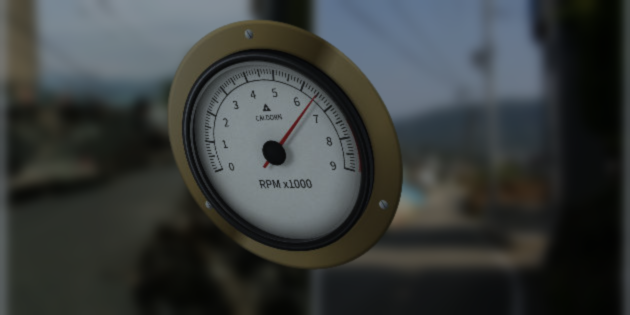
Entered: value=6500 unit=rpm
